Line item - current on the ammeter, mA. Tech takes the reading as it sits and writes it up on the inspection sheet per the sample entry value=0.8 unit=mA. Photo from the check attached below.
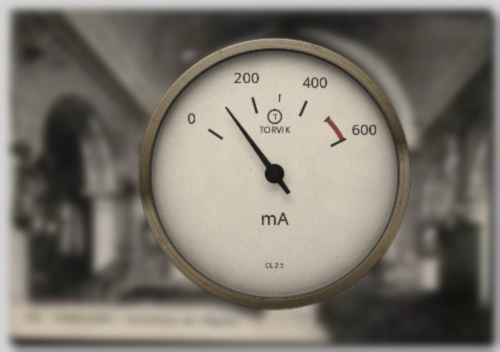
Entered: value=100 unit=mA
